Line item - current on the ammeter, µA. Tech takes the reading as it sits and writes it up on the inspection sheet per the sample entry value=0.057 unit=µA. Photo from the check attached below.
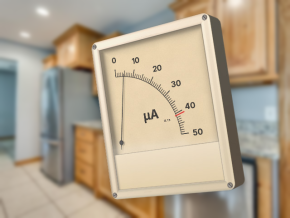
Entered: value=5 unit=µA
